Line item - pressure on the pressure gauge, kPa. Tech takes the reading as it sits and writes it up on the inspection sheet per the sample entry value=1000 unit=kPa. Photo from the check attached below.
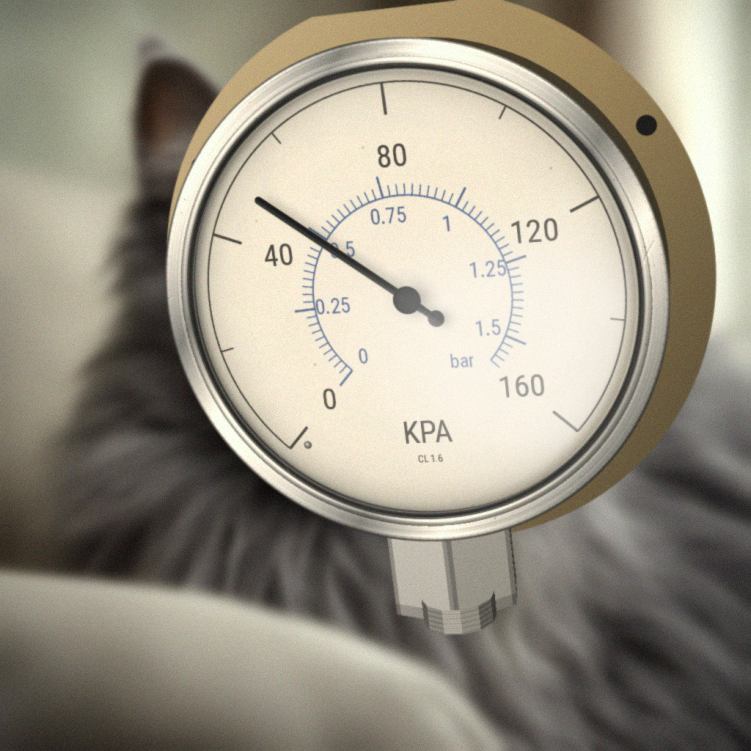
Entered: value=50 unit=kPa
